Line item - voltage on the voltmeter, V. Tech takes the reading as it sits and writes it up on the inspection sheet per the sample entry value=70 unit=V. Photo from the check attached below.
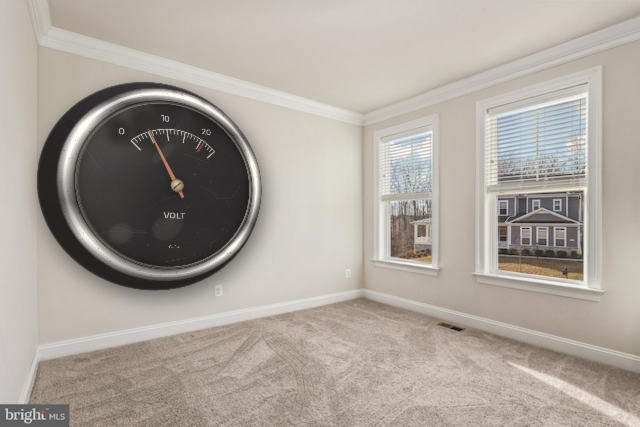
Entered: value=5 unit=V
